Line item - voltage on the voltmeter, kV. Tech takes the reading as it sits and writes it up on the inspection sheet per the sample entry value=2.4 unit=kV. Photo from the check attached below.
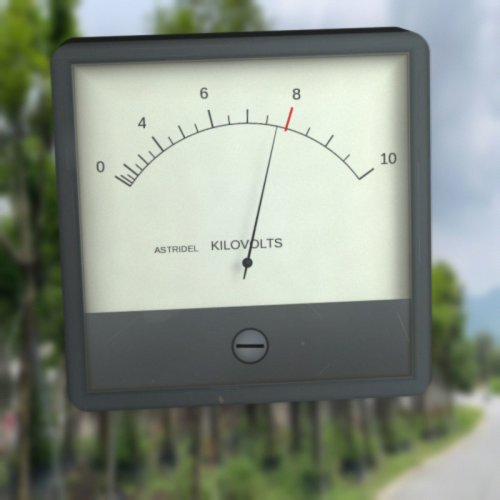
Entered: value=7.75 unit=kV
